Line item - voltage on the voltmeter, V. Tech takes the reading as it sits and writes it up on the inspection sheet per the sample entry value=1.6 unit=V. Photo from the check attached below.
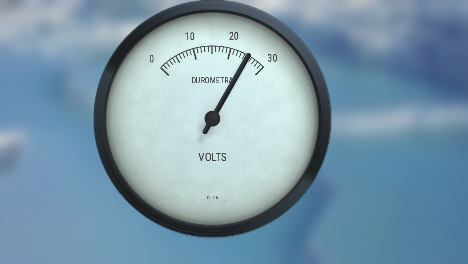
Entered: value=25 unit=V
